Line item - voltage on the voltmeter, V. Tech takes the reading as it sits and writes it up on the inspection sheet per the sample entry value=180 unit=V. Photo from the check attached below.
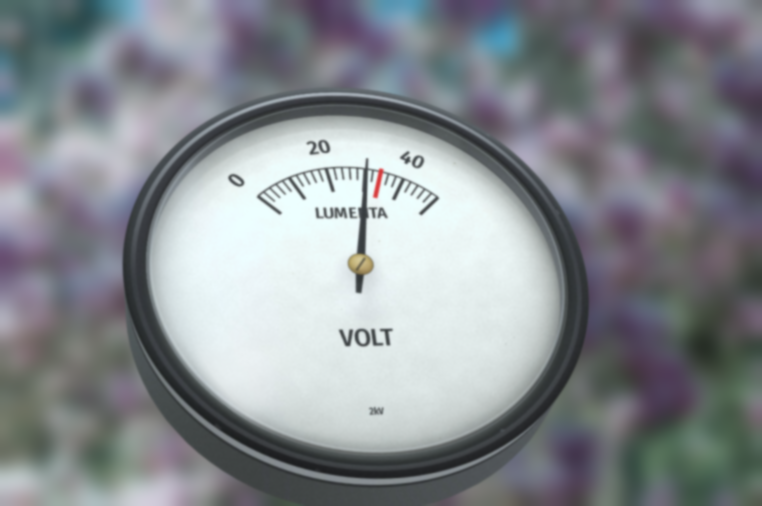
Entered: value=30 unit=V
